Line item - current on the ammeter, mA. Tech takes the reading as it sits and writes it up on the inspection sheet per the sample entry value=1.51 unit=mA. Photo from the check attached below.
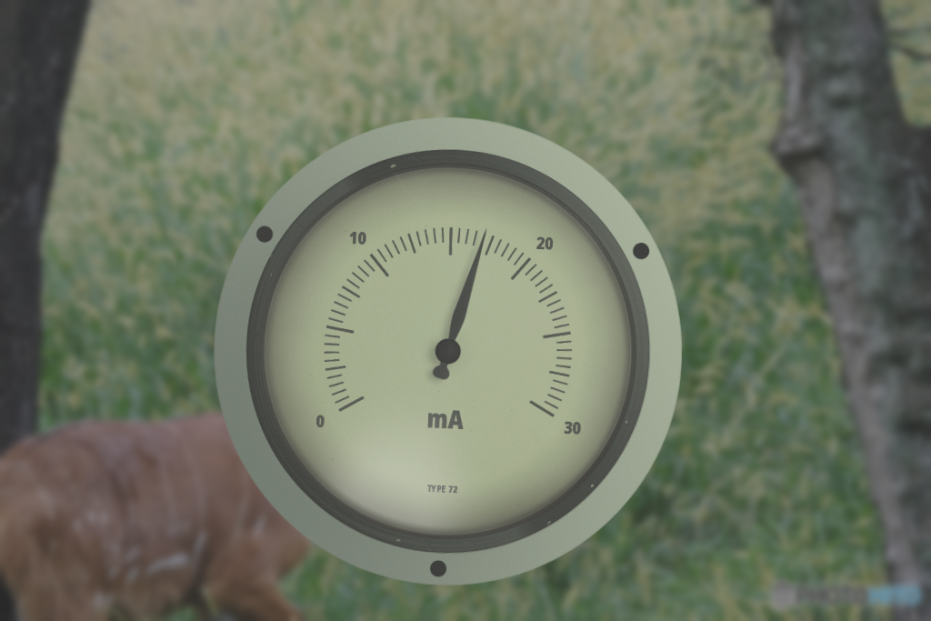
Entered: value=17 unit=mA
